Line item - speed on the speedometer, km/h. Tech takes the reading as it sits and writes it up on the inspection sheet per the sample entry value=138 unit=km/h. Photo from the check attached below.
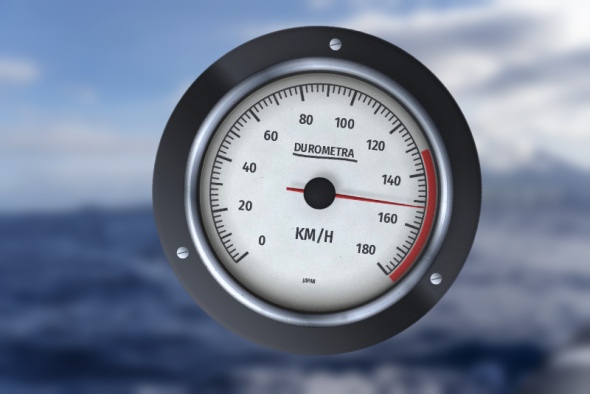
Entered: value=152 unit=km/h
